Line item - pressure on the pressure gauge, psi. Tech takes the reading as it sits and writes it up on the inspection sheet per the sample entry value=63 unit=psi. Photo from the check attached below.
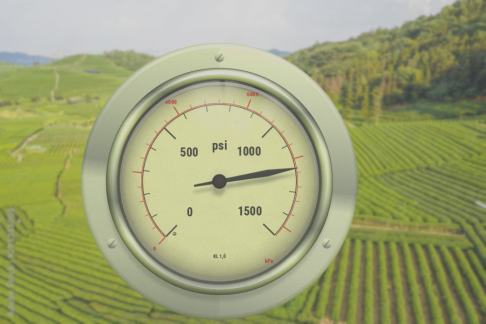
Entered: value=1200 unit=psi
